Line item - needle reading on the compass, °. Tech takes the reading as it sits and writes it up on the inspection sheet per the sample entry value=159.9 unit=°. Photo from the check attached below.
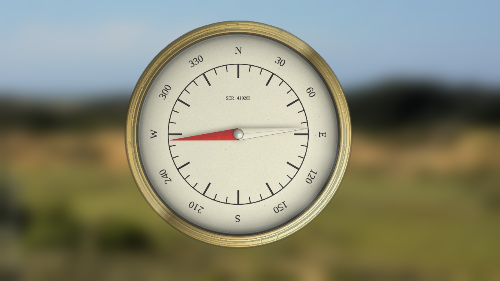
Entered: value=265 unit=°
